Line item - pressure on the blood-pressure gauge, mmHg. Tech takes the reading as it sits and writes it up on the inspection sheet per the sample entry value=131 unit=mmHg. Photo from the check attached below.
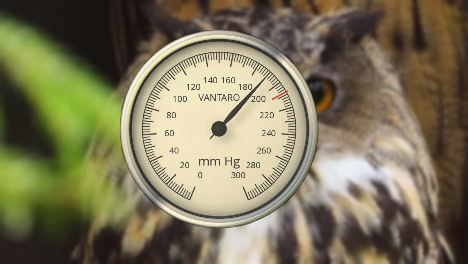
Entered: value=190 unit=mmHg
